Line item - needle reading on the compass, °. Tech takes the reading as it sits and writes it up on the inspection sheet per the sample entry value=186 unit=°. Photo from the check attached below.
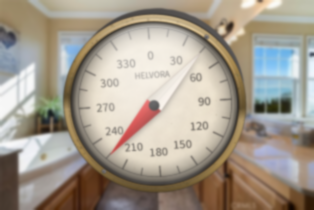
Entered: value=225 unit=°
